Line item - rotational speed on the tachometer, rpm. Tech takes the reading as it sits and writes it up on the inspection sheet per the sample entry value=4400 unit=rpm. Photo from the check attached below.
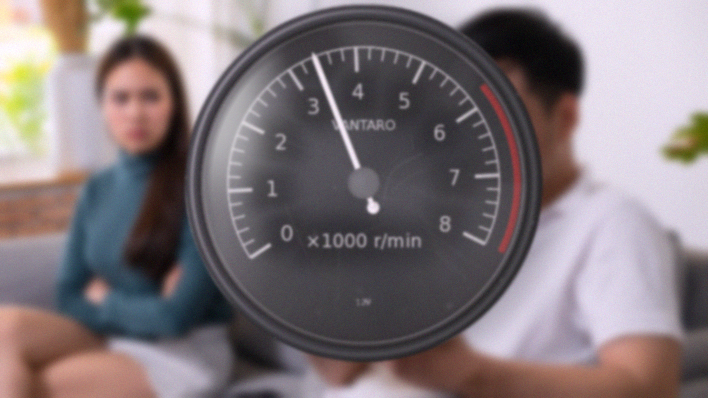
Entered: value=3400 unit=rpm
